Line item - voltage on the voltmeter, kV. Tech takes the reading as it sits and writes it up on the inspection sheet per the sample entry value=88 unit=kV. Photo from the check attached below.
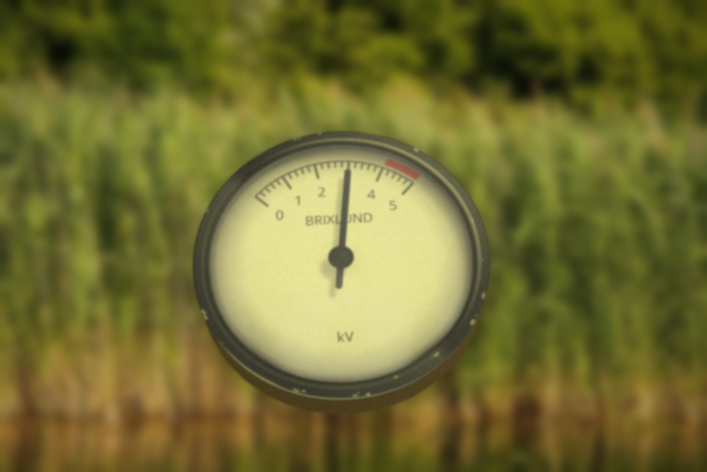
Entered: value=3 unit=kV
